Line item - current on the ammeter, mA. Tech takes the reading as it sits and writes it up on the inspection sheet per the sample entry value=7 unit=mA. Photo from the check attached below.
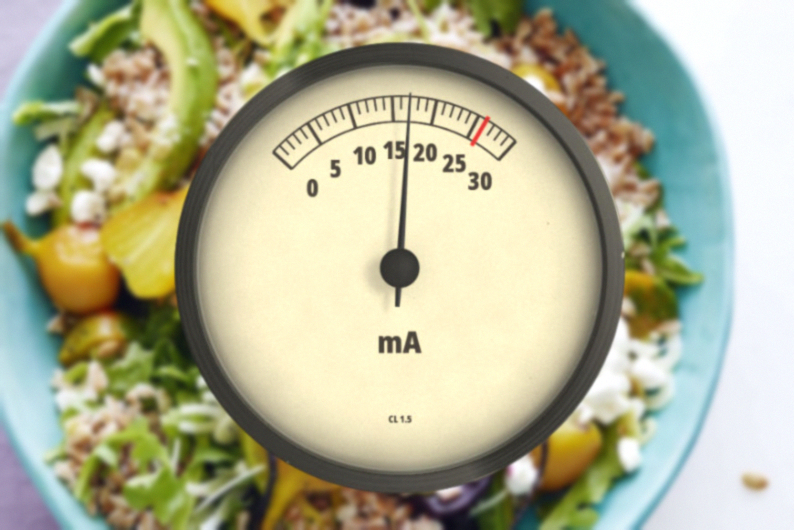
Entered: value=17 unit=mA
